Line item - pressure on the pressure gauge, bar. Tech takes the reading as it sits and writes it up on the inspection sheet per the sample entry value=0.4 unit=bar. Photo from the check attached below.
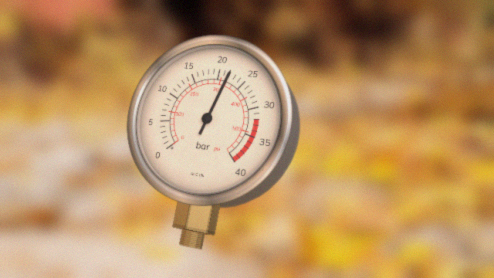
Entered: value=22 unit=bar
